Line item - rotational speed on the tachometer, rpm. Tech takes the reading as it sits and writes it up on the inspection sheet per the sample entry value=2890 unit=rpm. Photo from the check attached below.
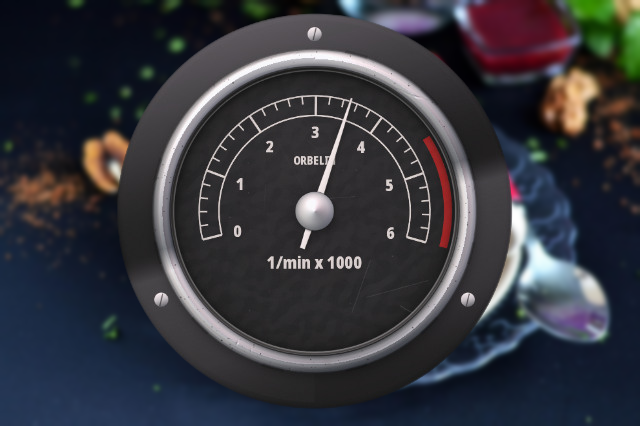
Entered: value=3500 unit=rpm
